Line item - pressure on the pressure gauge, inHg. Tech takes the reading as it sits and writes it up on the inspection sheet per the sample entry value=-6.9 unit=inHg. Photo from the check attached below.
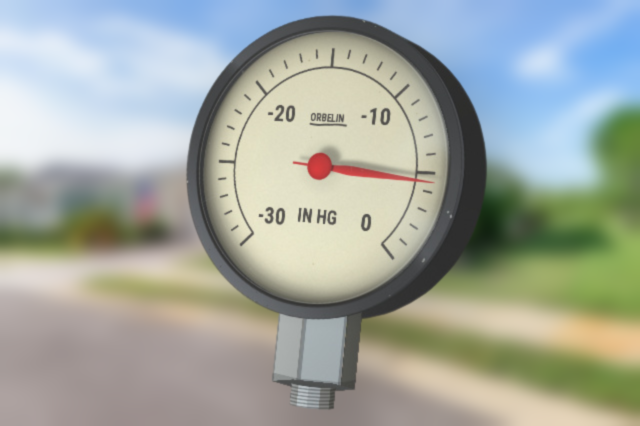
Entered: value=-4.5 unit=inHg
